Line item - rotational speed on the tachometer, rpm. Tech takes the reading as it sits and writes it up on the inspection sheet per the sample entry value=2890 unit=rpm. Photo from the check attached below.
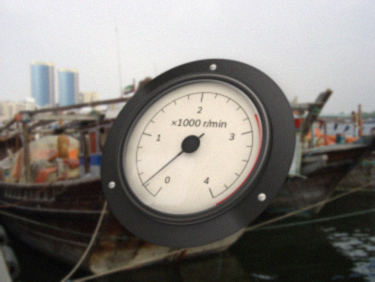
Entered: value=200 unit=rpm
